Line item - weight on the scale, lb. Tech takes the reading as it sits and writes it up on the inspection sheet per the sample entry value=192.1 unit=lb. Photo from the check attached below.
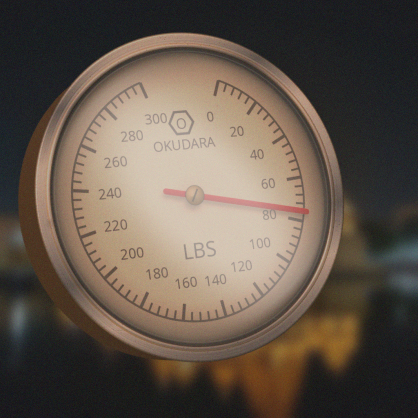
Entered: value=76 unit=lb
